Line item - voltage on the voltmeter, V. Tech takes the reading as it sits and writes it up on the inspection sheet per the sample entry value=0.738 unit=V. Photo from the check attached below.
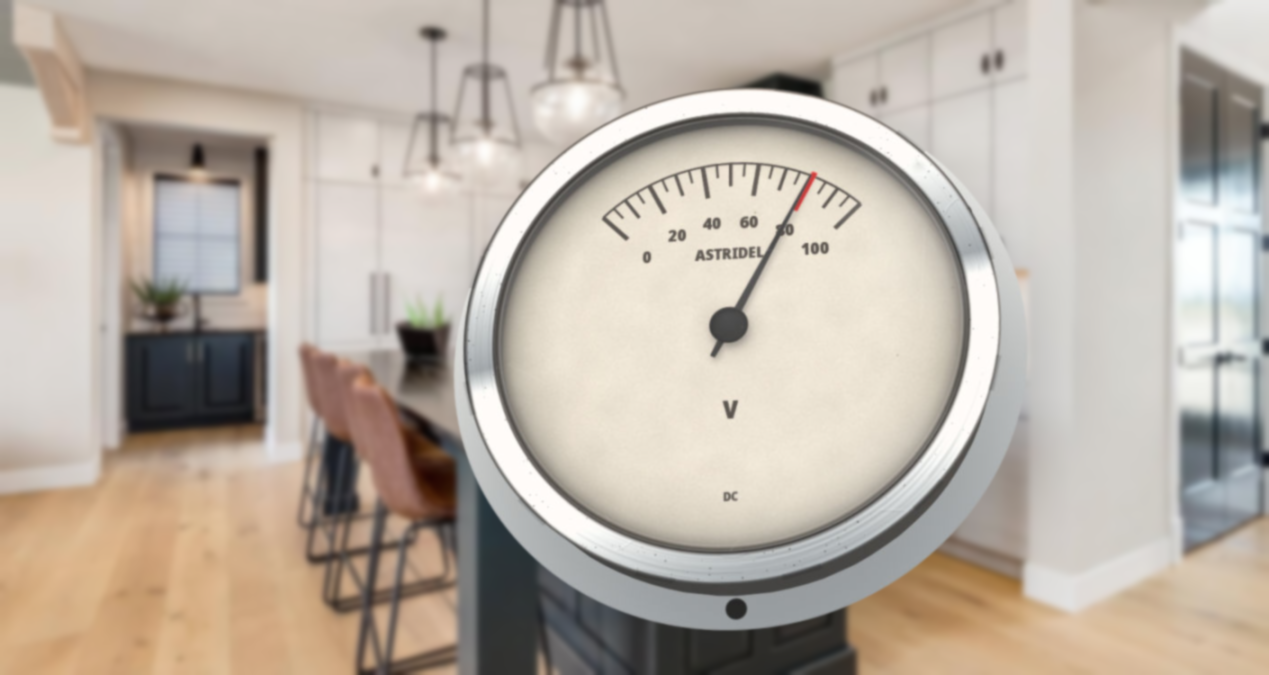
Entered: value=80 unit=V
